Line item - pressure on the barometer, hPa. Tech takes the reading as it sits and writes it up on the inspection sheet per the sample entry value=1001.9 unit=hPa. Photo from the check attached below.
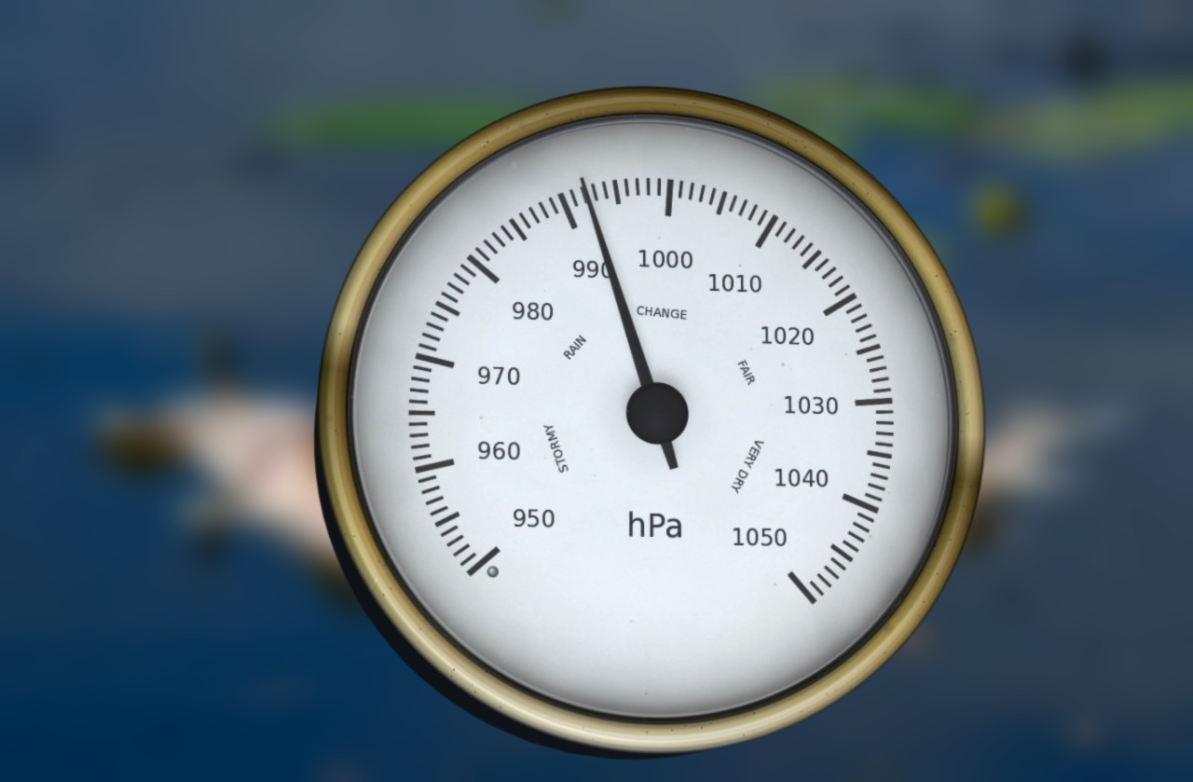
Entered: value=992 unit=hPa
